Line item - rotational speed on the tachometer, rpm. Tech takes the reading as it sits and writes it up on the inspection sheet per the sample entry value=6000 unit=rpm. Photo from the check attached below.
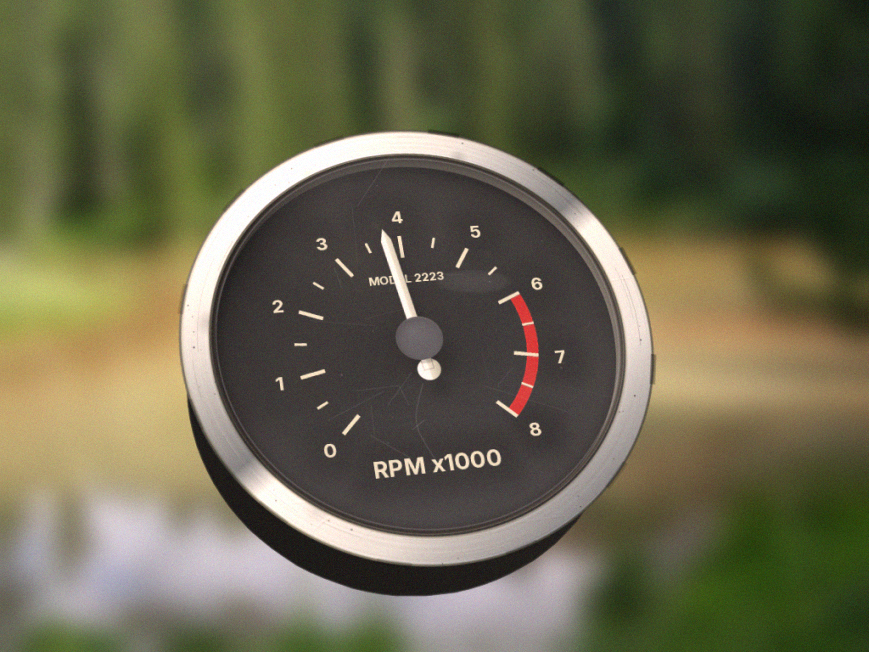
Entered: value=3750 unit=rpm
